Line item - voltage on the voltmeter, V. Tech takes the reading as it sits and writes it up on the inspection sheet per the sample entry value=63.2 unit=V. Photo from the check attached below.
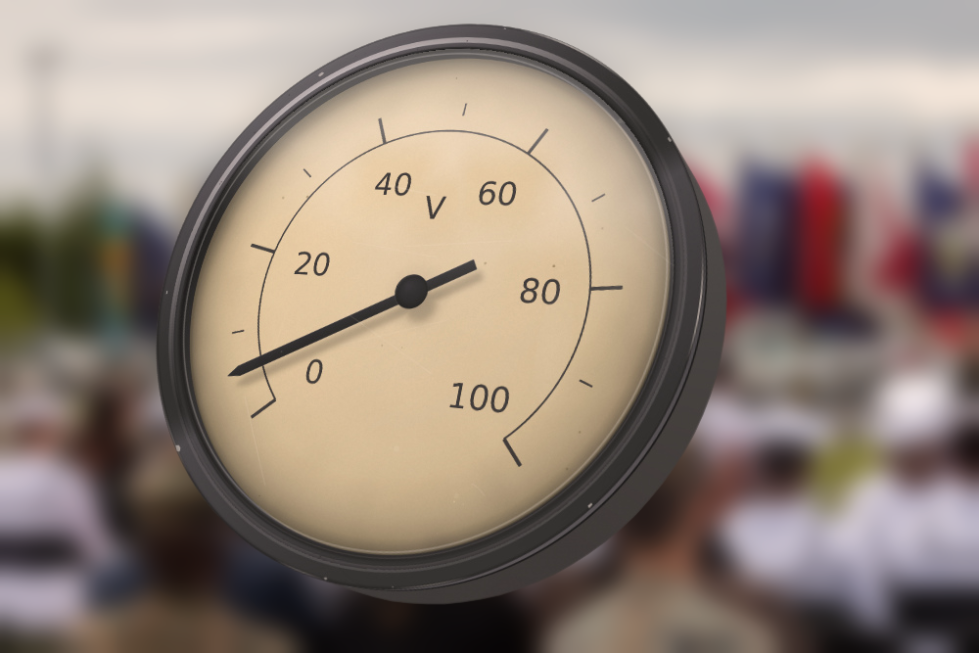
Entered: value=5 unit=V
